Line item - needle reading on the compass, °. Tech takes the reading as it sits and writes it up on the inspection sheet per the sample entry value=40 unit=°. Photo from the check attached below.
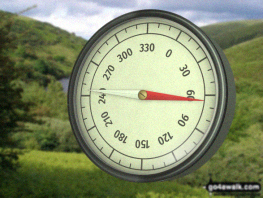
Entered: value=65 unit=°
